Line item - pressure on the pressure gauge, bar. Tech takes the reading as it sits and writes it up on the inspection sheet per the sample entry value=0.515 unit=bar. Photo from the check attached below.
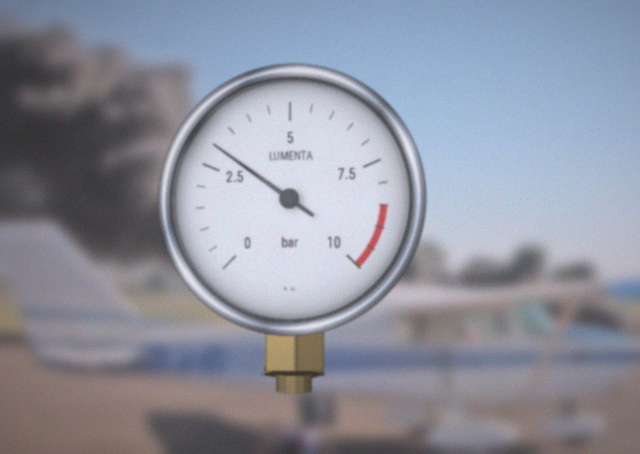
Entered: value=3 unit=bar
